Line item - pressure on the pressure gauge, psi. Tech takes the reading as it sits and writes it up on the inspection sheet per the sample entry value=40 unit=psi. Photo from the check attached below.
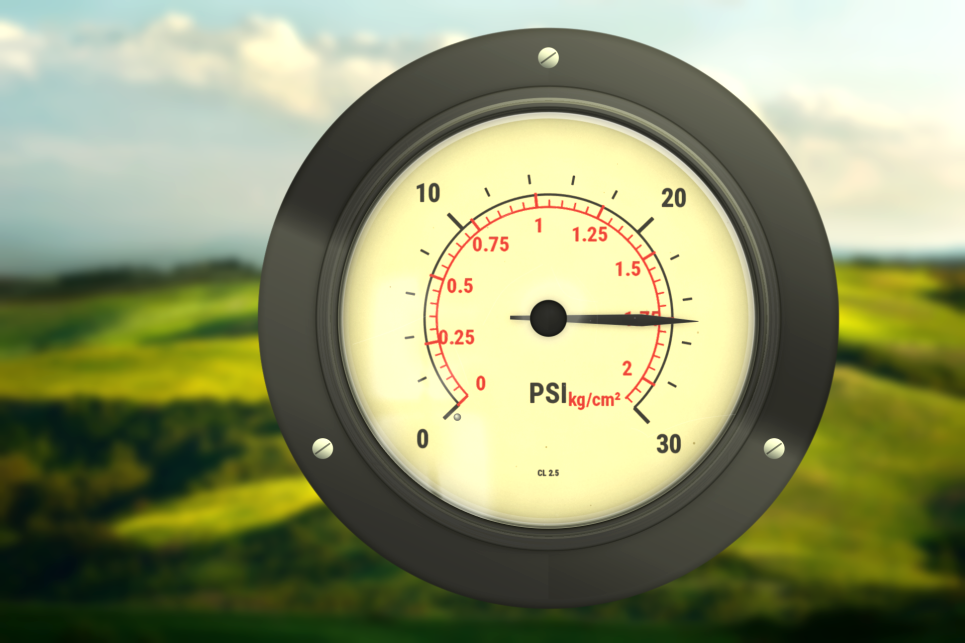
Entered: value=25 unit=psi
